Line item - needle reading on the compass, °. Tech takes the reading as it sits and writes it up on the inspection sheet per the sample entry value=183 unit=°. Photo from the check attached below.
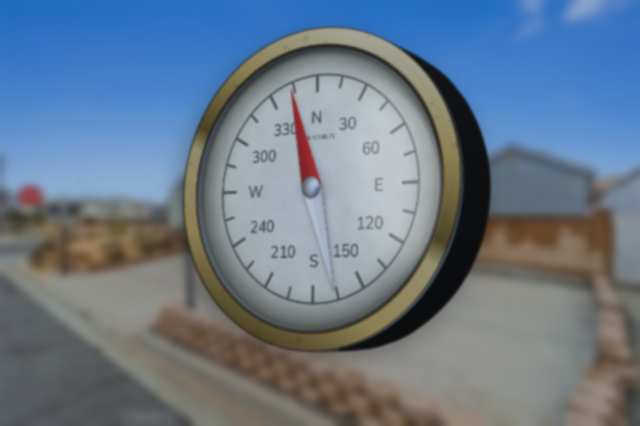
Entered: value=345 unit=°
